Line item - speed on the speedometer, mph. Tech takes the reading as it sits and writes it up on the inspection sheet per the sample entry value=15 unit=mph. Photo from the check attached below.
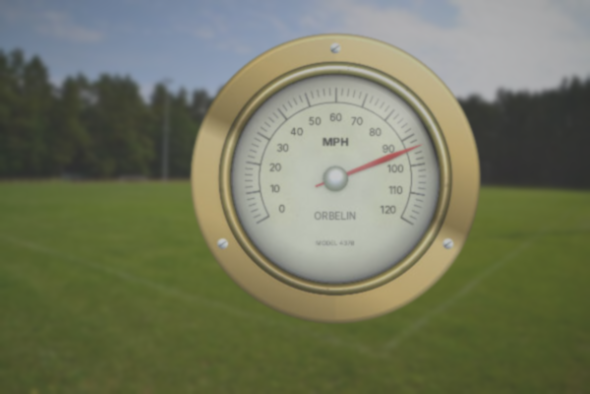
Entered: value=94 unit=mph
